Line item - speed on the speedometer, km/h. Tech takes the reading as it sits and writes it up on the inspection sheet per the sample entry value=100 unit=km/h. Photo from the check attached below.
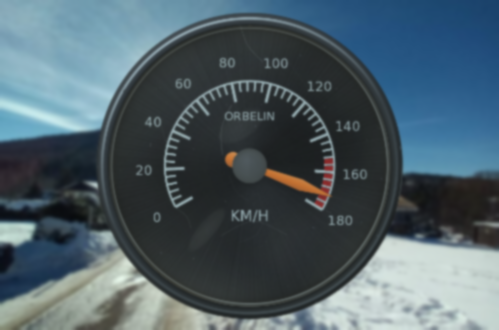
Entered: value=172 unit=km/h
